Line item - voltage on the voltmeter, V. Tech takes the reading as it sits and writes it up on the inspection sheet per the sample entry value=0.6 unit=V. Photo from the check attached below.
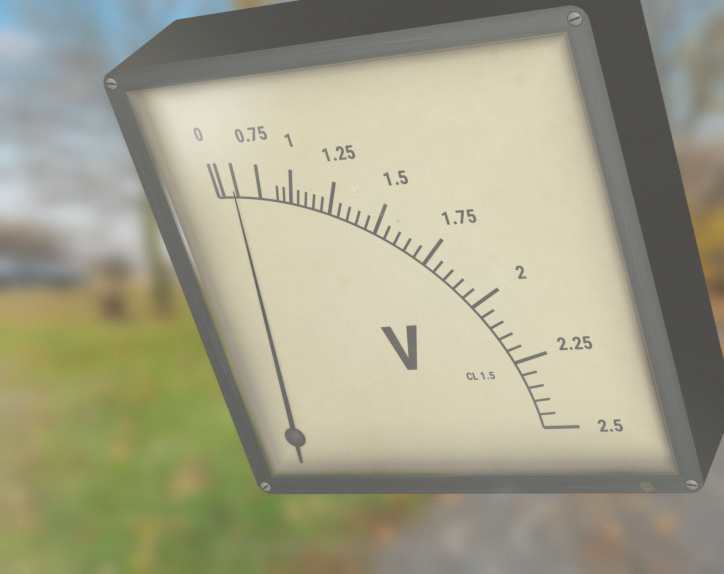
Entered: value=0.5 unit=V
